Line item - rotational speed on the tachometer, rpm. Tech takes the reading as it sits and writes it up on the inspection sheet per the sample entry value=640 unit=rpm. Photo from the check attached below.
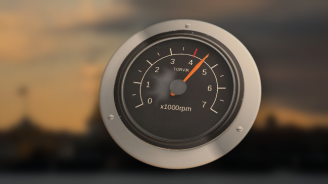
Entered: value=4500 unit=rpm
